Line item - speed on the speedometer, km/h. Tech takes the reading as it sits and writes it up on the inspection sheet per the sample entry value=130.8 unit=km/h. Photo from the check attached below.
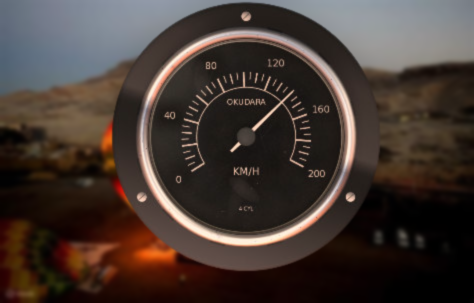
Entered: value=140 unit=km/h
